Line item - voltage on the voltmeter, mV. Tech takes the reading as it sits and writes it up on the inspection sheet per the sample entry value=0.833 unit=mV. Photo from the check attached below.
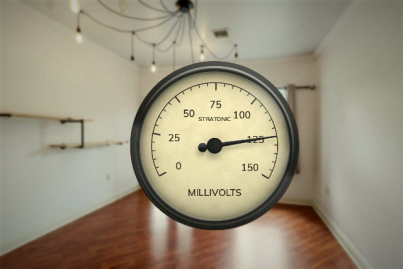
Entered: value=125 unit=mV
